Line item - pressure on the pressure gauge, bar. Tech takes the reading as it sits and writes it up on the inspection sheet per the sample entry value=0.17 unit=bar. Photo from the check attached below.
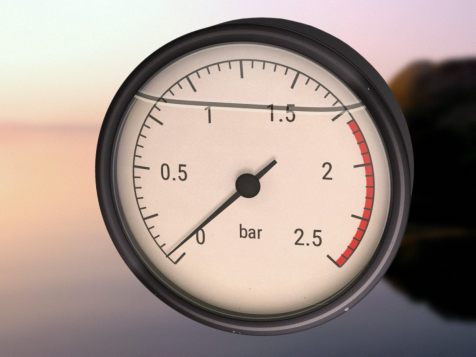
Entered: value=0.05 unit=bar
